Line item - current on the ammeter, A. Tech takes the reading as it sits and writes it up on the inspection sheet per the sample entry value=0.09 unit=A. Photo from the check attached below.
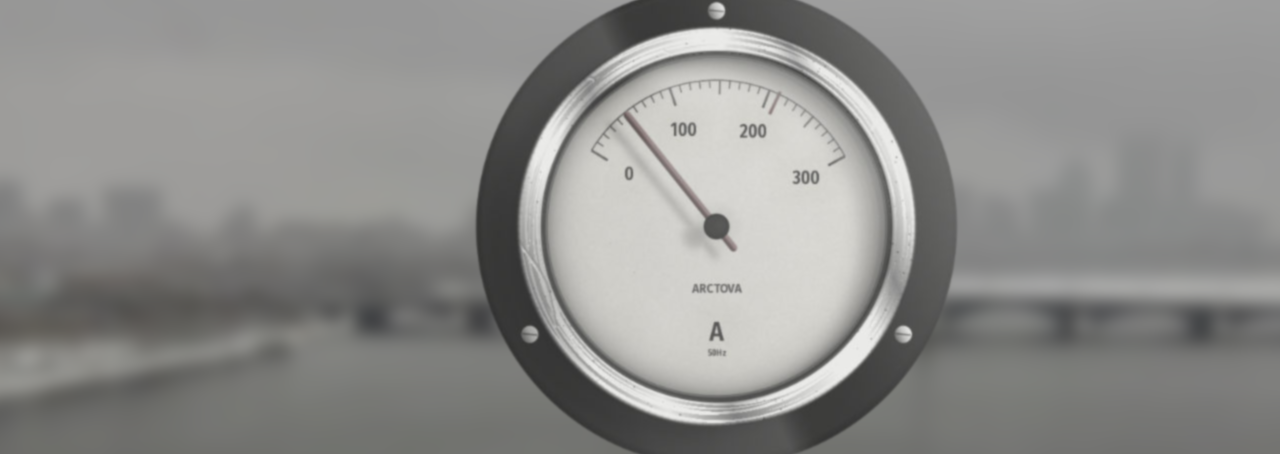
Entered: value=50 unit=A
